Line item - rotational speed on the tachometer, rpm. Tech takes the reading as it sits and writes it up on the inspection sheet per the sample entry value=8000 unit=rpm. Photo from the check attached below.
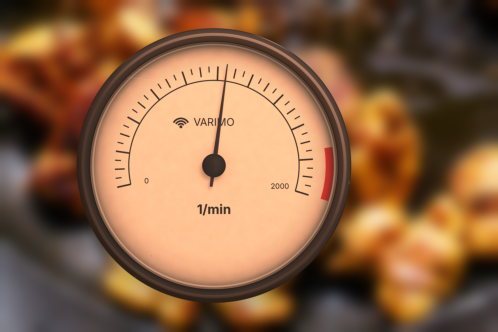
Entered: value=1050 unit=rpm
